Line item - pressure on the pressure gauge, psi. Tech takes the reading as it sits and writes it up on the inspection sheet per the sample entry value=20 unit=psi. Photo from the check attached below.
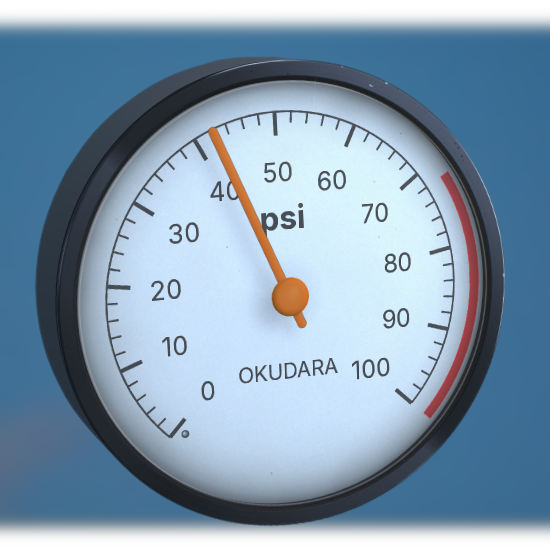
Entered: value=42 unit=psi
